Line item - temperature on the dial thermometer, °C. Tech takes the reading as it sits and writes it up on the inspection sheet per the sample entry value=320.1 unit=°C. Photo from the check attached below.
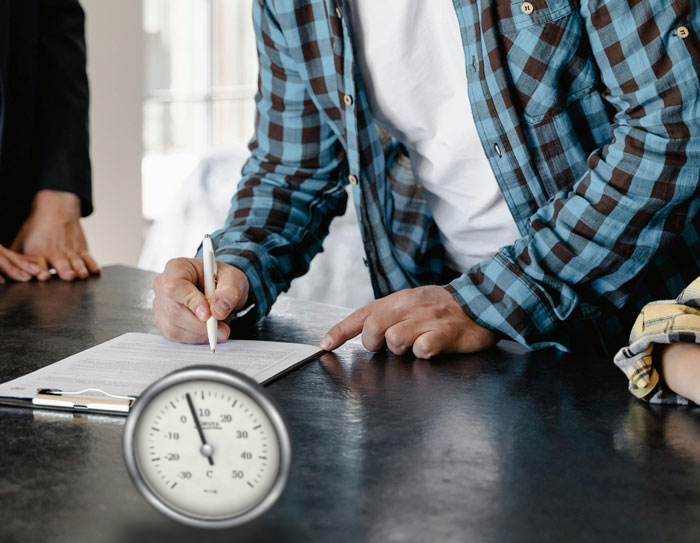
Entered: value=6 unit=°C
